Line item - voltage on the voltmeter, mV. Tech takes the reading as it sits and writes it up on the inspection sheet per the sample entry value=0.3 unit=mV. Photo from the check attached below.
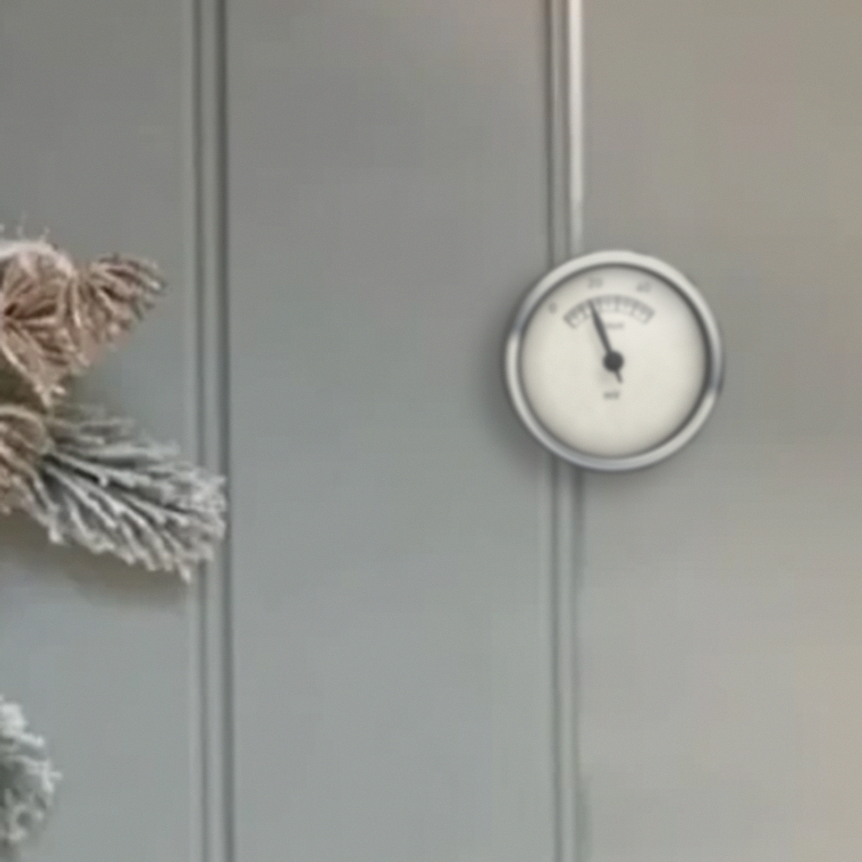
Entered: value=15 unit=mV
